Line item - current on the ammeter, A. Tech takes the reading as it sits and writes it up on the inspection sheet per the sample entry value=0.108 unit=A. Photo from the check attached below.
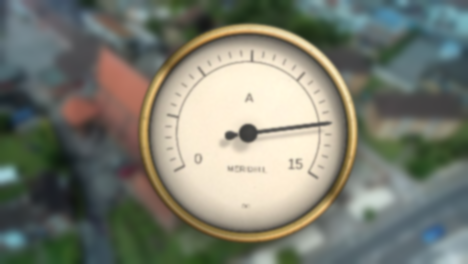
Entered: value=12.5 unit=A
